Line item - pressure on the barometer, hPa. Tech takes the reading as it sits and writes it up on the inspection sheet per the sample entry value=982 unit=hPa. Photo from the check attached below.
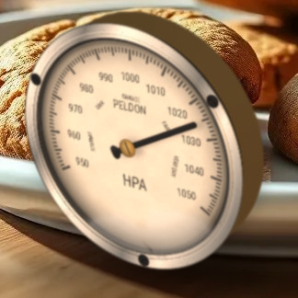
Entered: value=1025 unit=hPa
